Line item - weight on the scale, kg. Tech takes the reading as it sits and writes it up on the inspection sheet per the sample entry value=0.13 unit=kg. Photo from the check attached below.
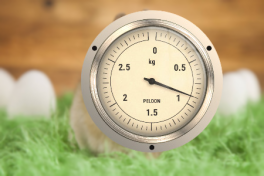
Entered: value=0.9 unit=kg
